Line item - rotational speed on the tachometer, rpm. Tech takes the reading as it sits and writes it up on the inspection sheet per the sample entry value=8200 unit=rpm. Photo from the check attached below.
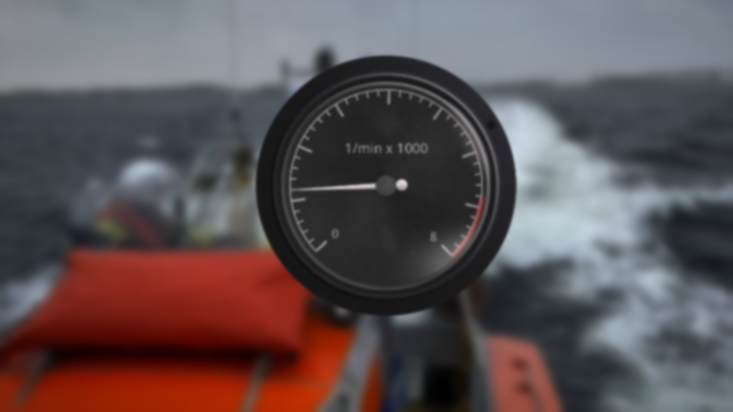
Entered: value=1200 unit=rpm
